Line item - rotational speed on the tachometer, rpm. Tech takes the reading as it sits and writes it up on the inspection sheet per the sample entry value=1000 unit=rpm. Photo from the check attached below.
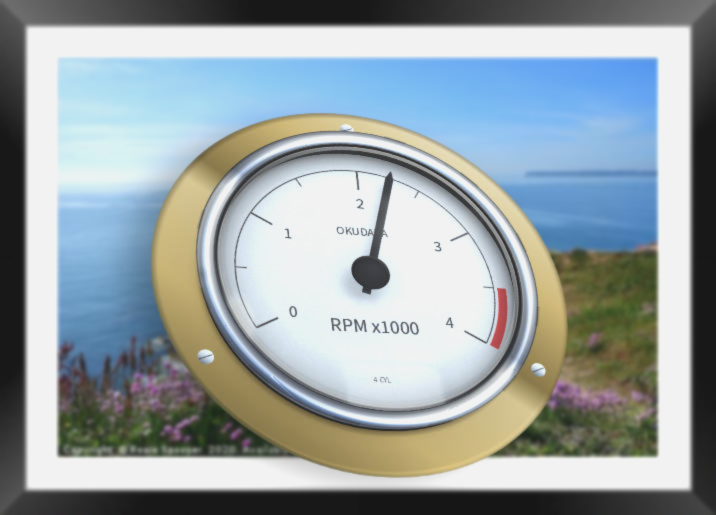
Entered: value=2250 unit=rpm
